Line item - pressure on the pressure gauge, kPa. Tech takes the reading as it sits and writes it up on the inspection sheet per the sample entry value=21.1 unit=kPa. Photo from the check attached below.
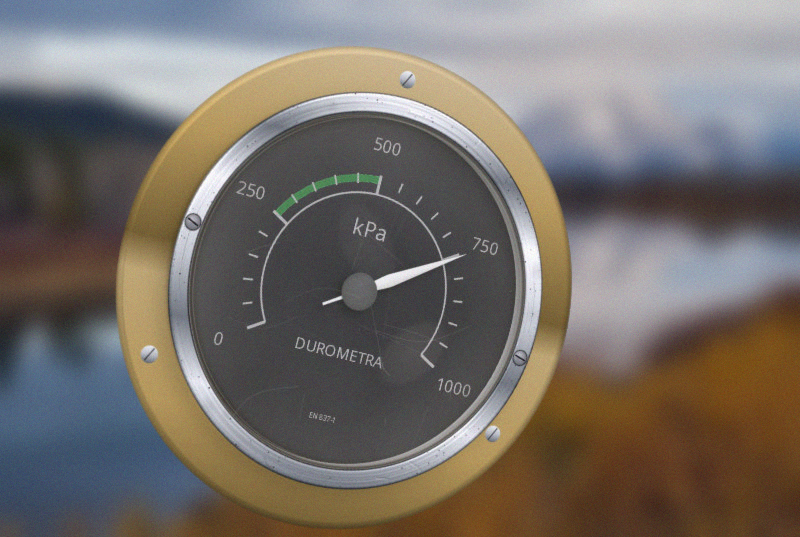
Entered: value=750 unit=kPa
